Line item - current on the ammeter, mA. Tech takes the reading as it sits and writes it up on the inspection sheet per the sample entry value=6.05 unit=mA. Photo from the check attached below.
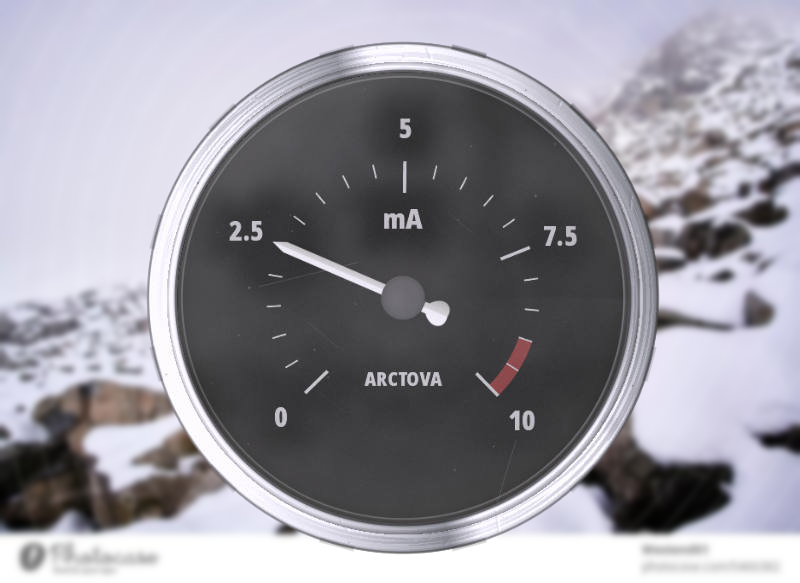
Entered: value=2.5 unit=mA
